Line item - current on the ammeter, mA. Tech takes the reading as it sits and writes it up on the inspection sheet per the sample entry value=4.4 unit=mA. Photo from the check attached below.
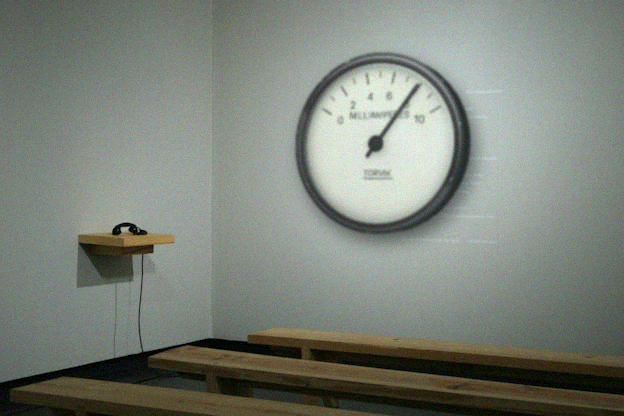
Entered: value=8 unit=mA
